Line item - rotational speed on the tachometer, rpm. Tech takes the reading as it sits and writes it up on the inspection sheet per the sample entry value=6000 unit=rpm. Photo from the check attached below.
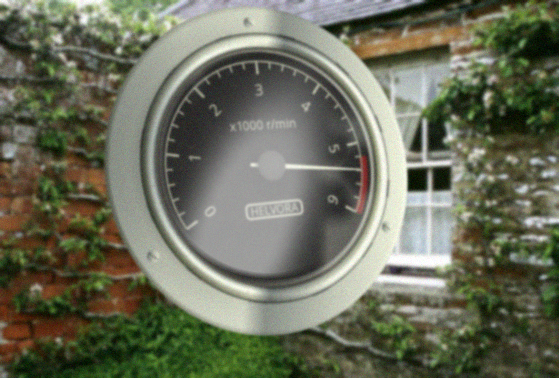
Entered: value=5400 unit=rpm
